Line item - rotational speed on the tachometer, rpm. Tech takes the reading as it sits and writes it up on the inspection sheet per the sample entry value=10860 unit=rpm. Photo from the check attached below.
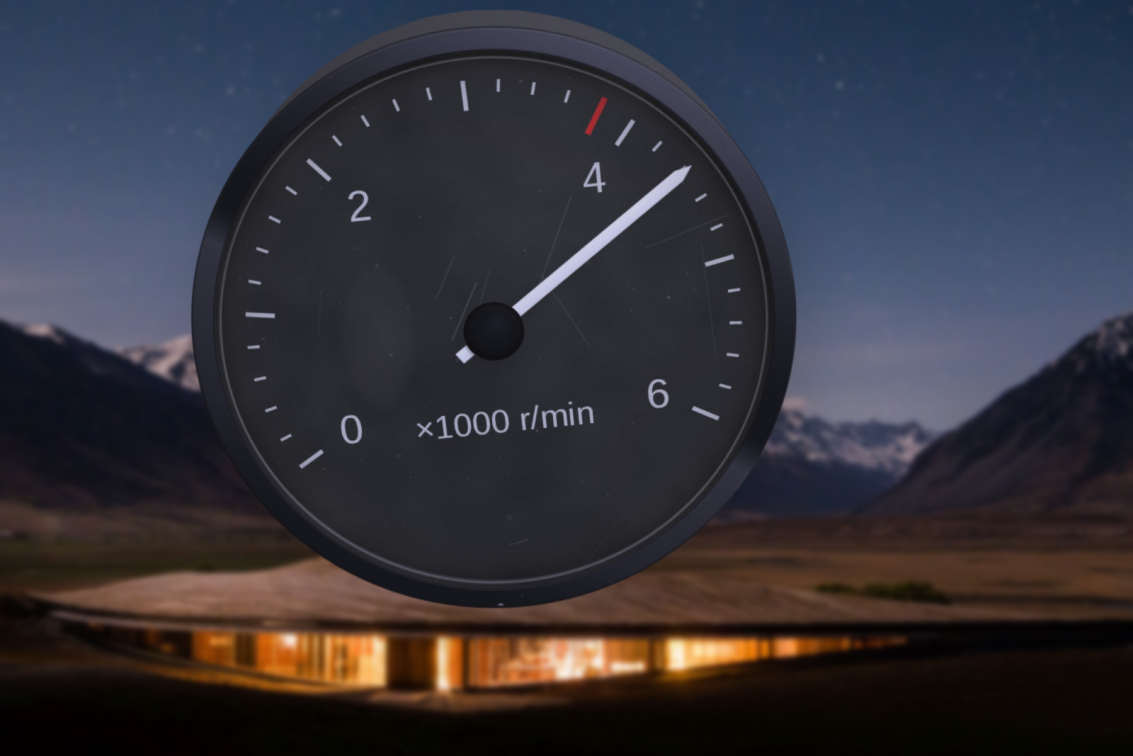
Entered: value=4400 unit=rpm
